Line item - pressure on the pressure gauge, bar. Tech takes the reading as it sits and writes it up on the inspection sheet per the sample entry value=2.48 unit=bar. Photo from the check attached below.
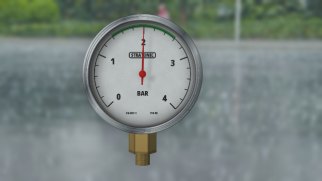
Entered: value=2 unit=bar
